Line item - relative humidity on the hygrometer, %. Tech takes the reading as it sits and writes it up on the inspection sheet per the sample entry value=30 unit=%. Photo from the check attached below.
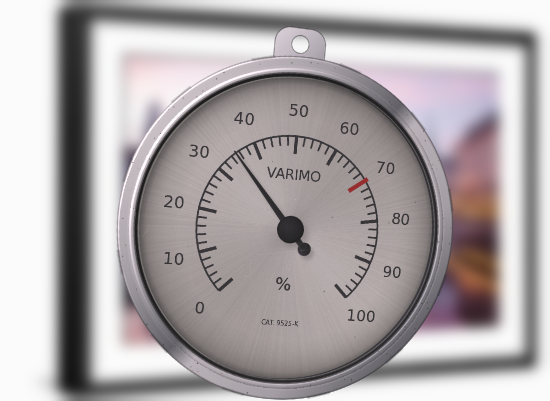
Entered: value=35 unit=%
